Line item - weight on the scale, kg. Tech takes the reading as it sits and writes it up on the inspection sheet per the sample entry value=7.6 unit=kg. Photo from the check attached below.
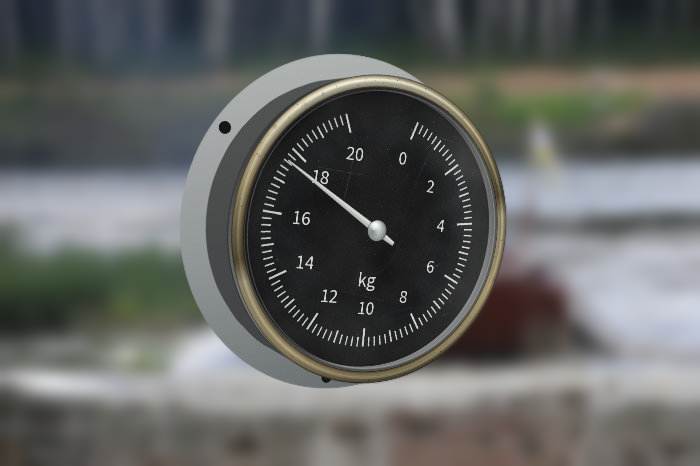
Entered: value=17.6 unit=kg
